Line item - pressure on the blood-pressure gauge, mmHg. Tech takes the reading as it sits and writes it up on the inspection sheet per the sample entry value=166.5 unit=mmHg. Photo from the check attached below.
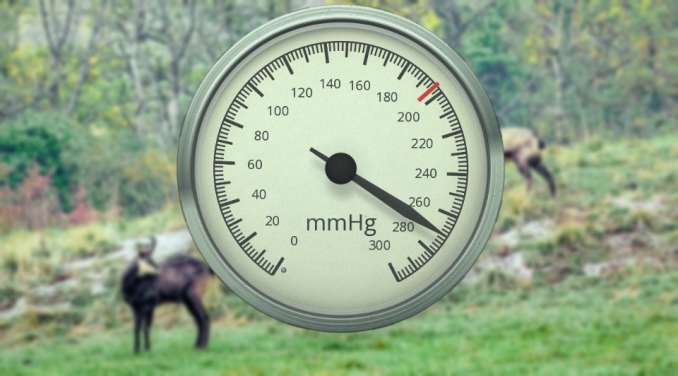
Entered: value=270 unit=mmHg
